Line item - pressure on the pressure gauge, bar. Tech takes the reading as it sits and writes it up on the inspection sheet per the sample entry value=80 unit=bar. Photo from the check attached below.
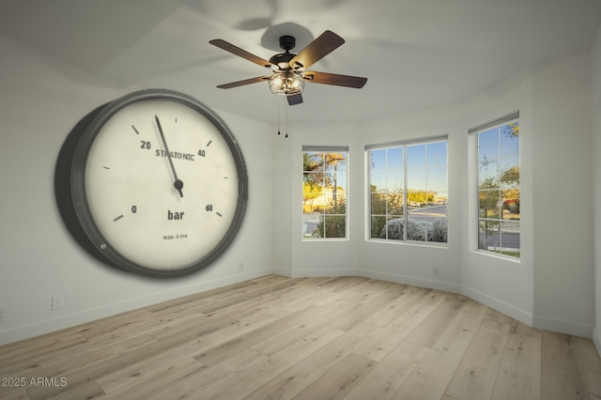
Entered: value=25 unit=bar
